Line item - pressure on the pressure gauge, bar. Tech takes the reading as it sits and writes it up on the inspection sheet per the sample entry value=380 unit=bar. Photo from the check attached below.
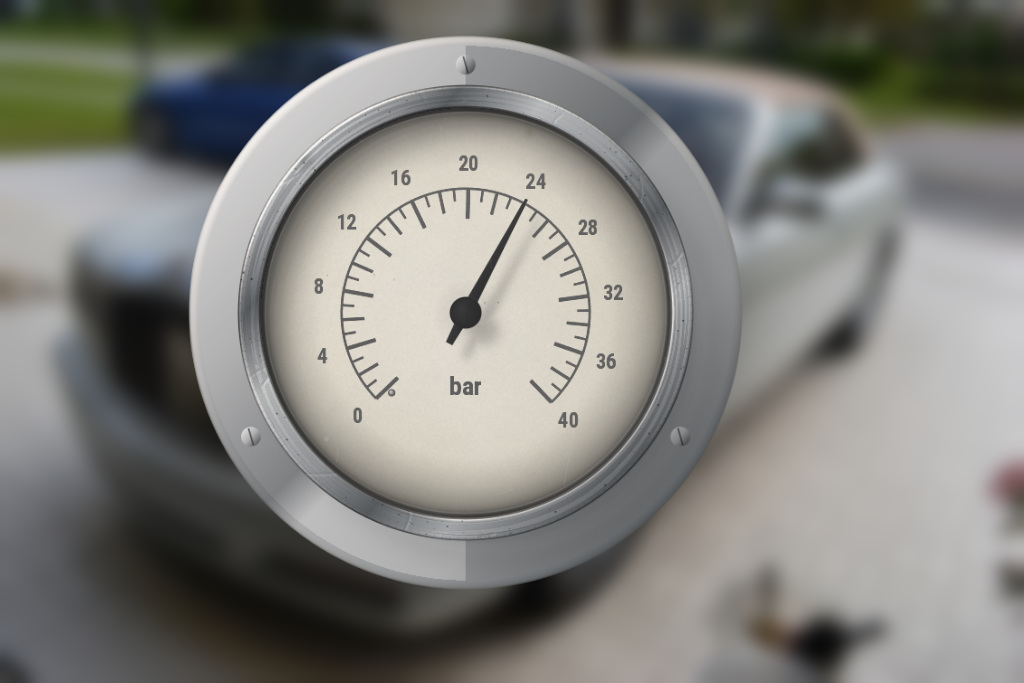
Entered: value=24 unit=bar
